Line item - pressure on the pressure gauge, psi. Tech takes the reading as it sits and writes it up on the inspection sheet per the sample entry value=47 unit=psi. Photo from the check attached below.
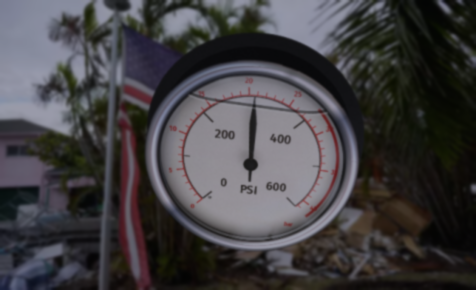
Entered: value=300 unit=psi
